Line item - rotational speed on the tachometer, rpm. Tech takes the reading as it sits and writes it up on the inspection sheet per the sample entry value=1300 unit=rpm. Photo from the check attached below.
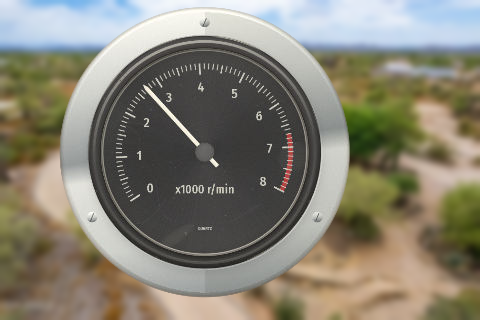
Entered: value=2700 unit=rpm
